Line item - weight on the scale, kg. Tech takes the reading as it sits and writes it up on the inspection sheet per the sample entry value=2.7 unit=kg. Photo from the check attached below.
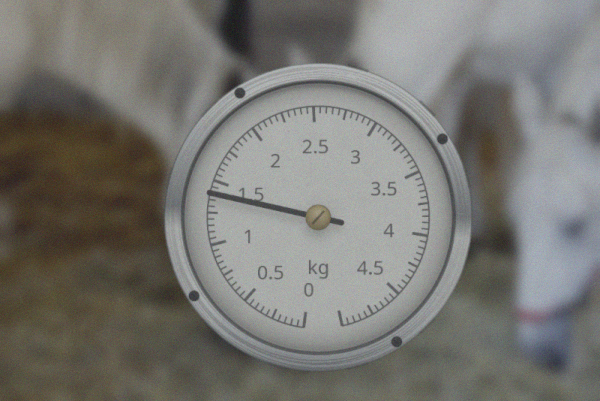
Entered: value=1.4 unit=kg
